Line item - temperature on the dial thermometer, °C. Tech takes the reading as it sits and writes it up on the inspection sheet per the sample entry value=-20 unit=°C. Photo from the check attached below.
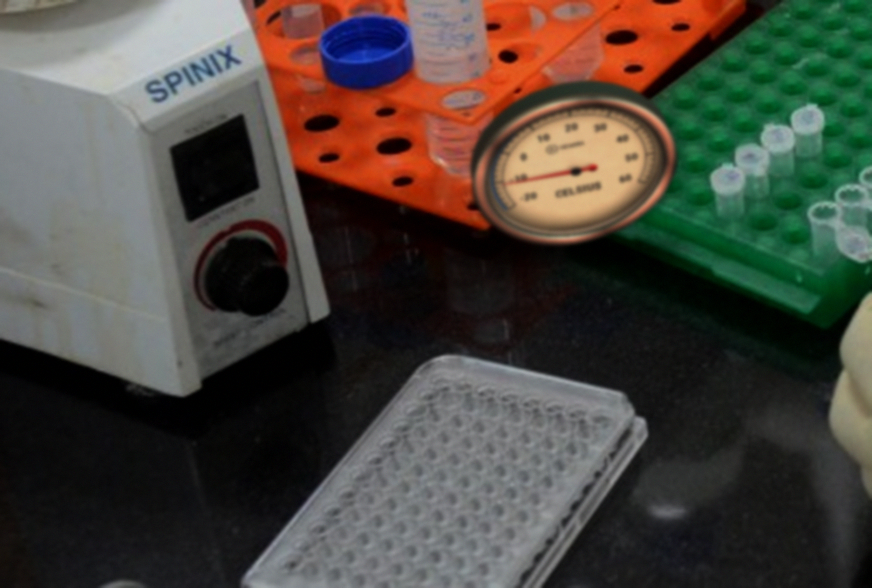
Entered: value=-10 unit=°C
